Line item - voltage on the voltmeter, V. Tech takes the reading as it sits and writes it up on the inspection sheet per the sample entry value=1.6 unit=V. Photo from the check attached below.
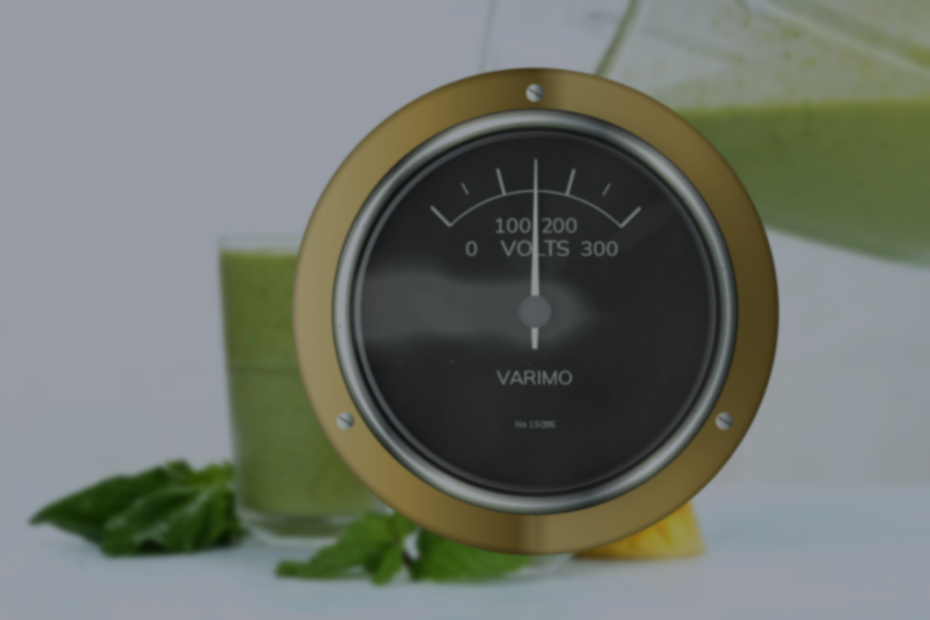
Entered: value=150 unit=V
